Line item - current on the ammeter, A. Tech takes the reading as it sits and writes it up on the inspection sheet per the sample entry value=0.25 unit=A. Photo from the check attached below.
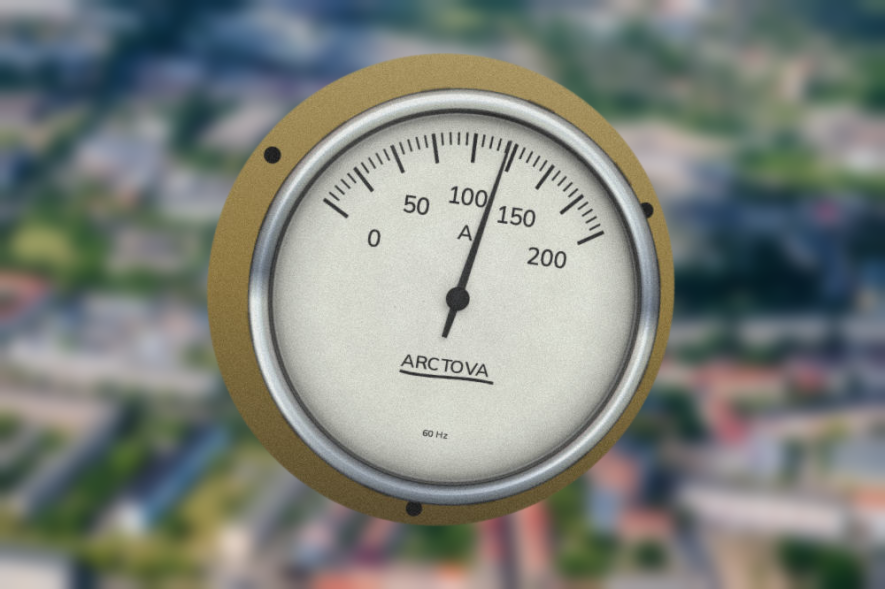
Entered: value=120 unit=A
